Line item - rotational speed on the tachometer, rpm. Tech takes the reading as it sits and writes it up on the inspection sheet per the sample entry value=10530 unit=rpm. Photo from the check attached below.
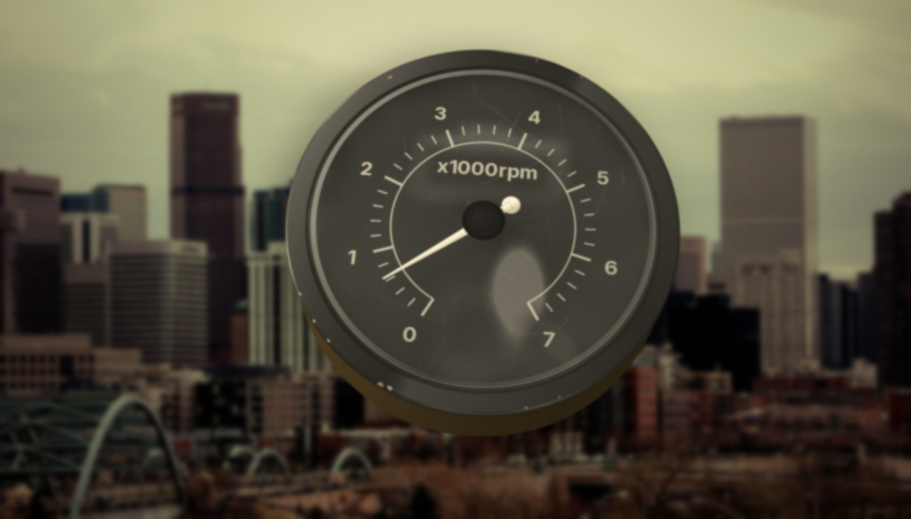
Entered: value=600 unit=rpm
